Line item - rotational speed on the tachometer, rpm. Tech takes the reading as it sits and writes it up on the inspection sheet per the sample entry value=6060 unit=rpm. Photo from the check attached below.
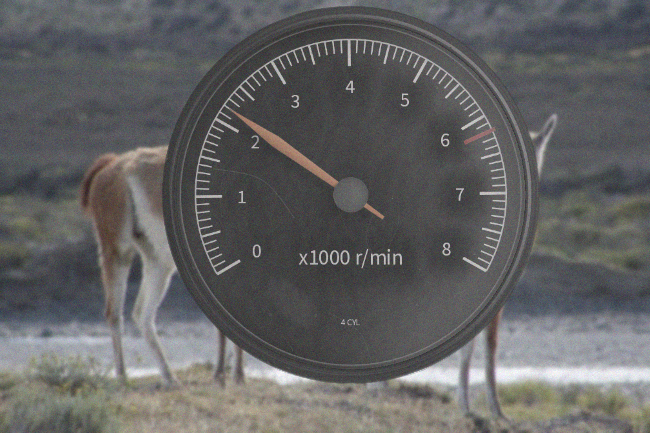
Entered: value=2200 unit=rpm
